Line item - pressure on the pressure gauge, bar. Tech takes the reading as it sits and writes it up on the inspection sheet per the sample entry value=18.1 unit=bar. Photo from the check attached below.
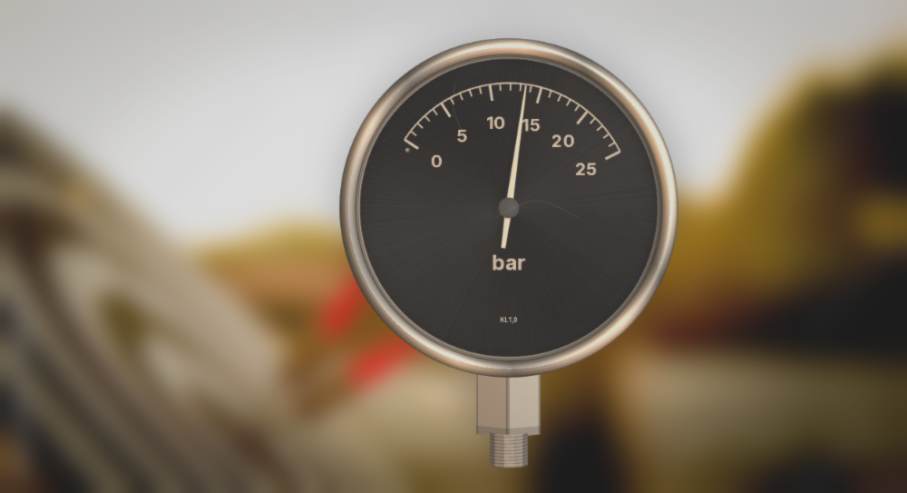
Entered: value=13.5 unit=bar
